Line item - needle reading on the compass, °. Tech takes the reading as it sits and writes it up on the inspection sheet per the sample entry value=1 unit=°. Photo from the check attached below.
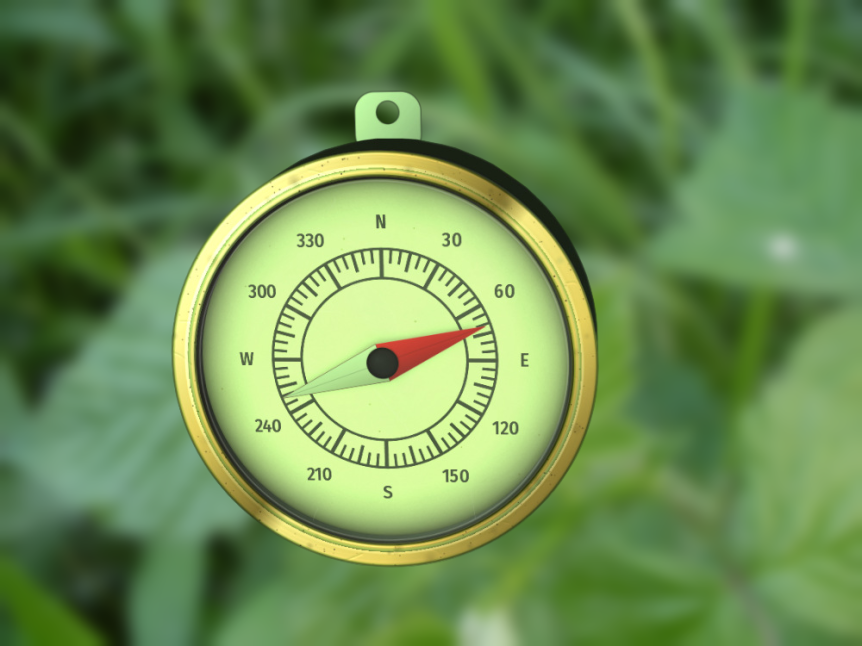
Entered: value=70 unit=°
